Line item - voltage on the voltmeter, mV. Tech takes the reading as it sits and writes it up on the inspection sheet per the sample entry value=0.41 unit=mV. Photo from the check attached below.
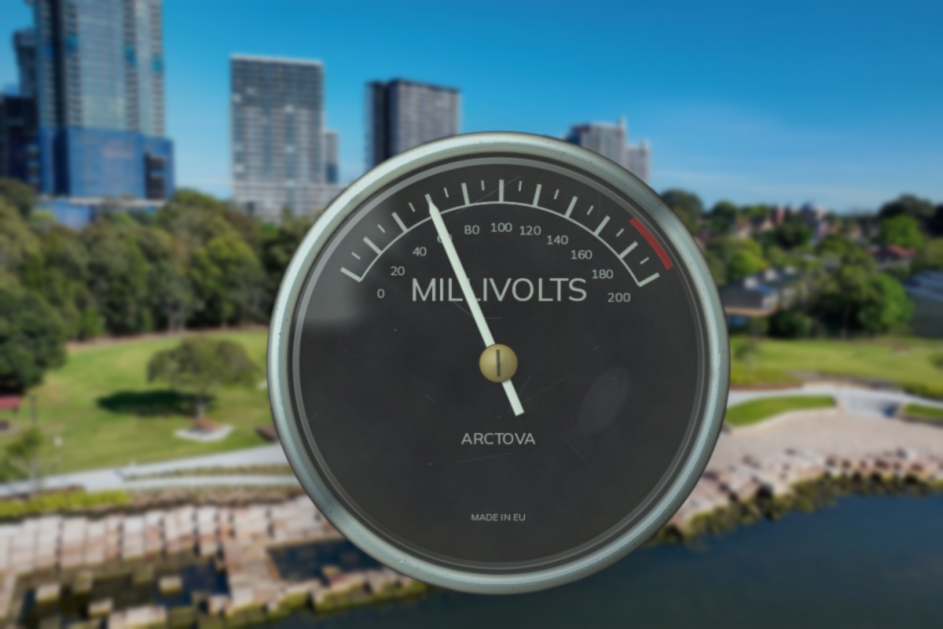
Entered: value=60 unit=mV
